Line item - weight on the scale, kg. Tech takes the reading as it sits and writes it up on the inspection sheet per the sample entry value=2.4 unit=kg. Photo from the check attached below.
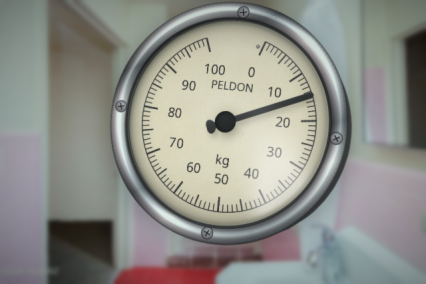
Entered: value=15 unit=kg
